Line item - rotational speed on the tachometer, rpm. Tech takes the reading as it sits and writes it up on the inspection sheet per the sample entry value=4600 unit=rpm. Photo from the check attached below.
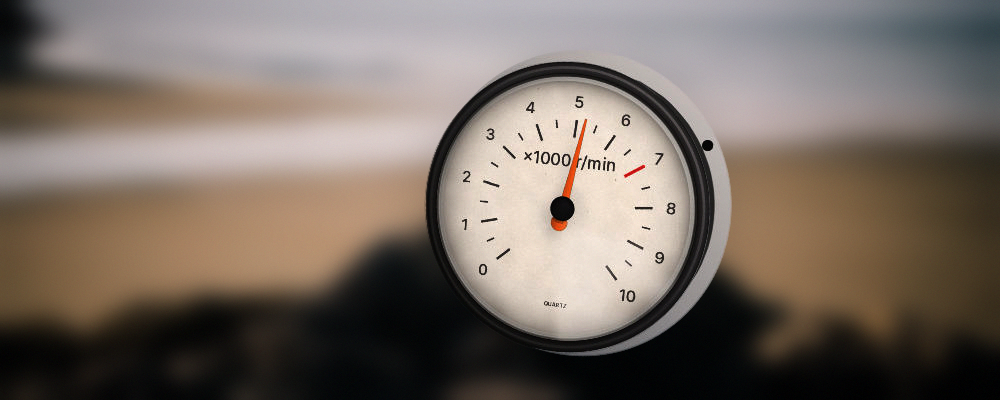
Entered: value=5250 unit=rpm
